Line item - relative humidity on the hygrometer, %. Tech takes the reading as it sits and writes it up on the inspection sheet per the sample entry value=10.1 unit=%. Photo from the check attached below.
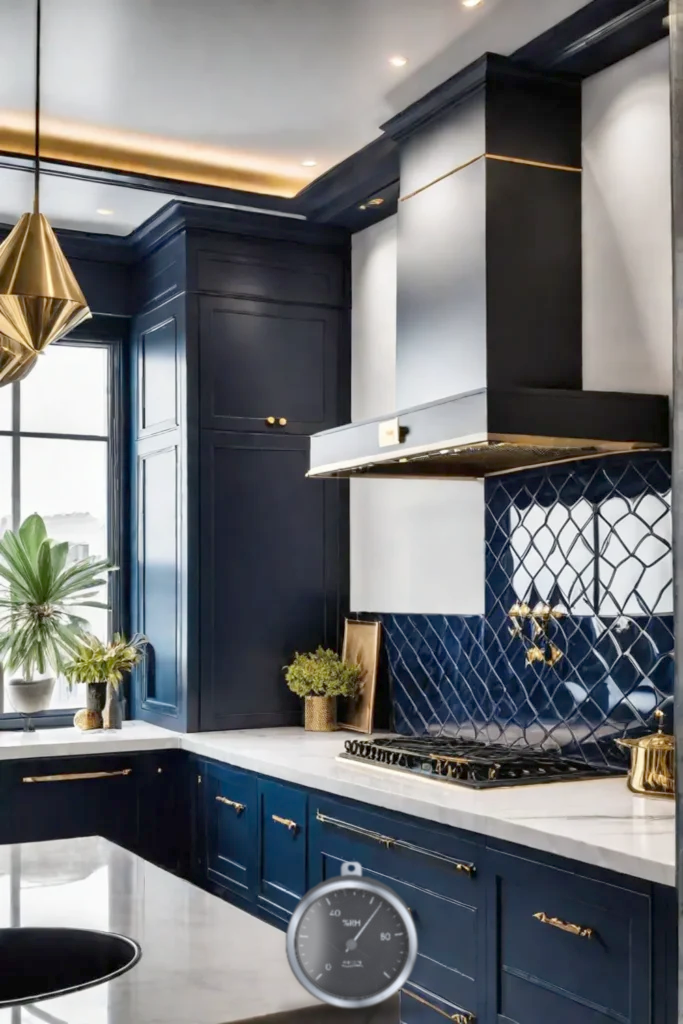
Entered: value=64 unit=%
